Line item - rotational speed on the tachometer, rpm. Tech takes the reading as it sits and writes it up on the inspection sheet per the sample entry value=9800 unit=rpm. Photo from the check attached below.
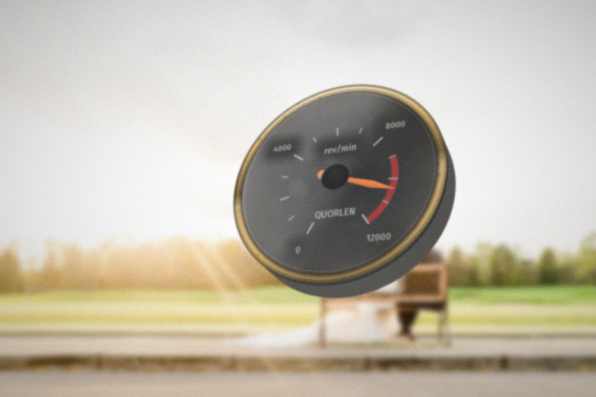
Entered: value=10500 unit=rpm
